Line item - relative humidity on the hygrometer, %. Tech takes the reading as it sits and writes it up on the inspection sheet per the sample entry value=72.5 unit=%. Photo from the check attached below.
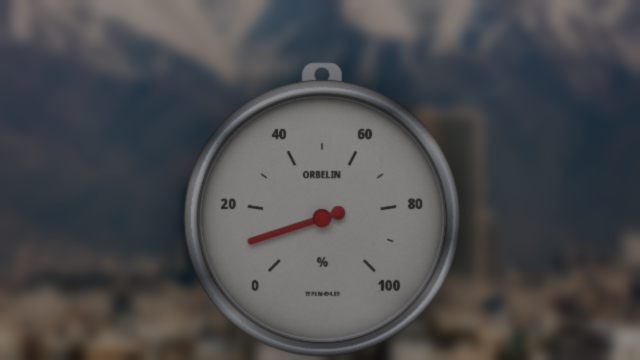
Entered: value=10 unit=%
